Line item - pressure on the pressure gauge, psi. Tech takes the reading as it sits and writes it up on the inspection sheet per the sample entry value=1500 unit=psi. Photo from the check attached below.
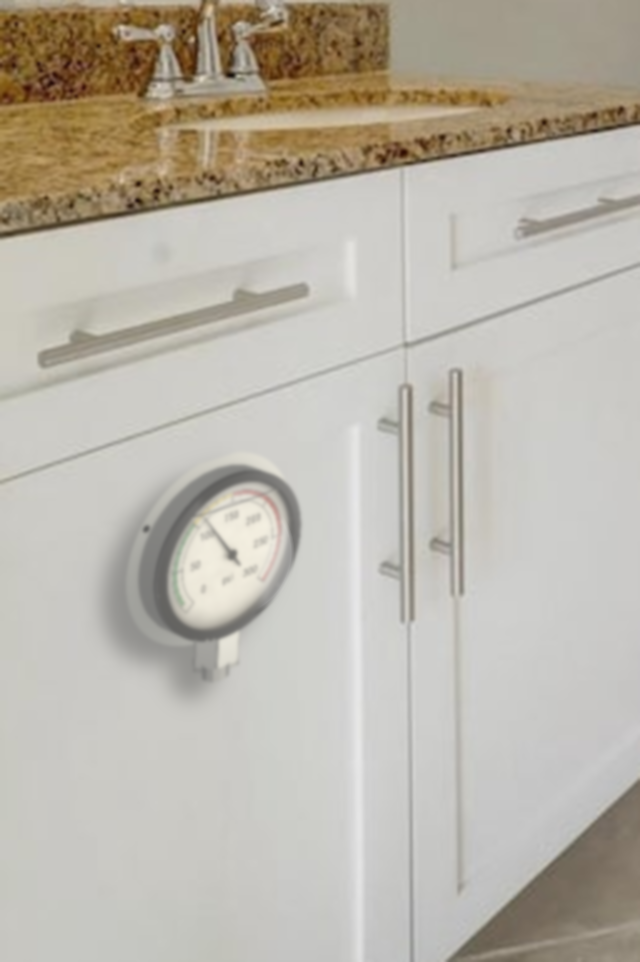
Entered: value=110 unit=psi
